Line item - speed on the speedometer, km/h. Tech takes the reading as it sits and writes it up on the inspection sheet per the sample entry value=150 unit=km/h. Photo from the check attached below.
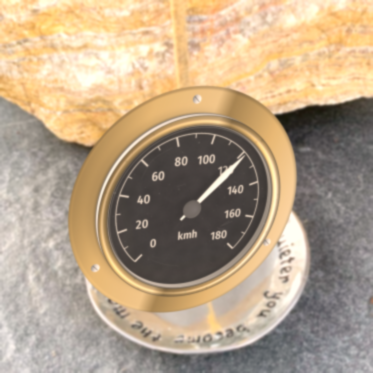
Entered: value=120 unit=km/h
